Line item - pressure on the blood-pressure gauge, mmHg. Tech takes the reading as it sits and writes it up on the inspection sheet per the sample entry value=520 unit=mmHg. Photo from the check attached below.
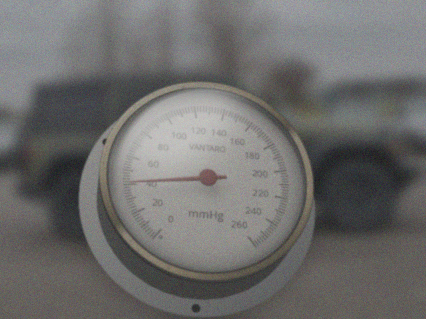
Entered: value=40 unit=mmHg
